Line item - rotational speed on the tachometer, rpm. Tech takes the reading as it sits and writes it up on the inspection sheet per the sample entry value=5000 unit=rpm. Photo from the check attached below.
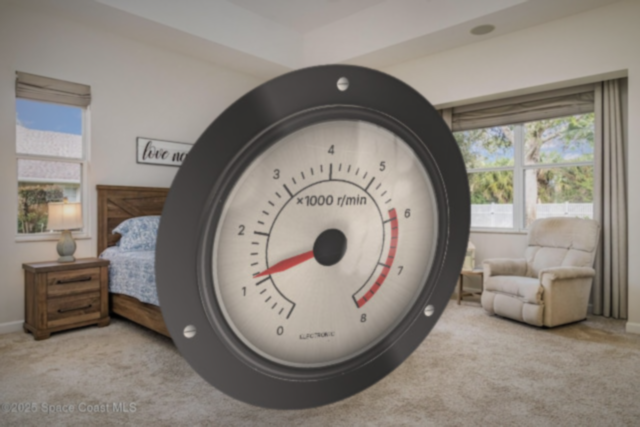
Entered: value=1200 unit=rpm
